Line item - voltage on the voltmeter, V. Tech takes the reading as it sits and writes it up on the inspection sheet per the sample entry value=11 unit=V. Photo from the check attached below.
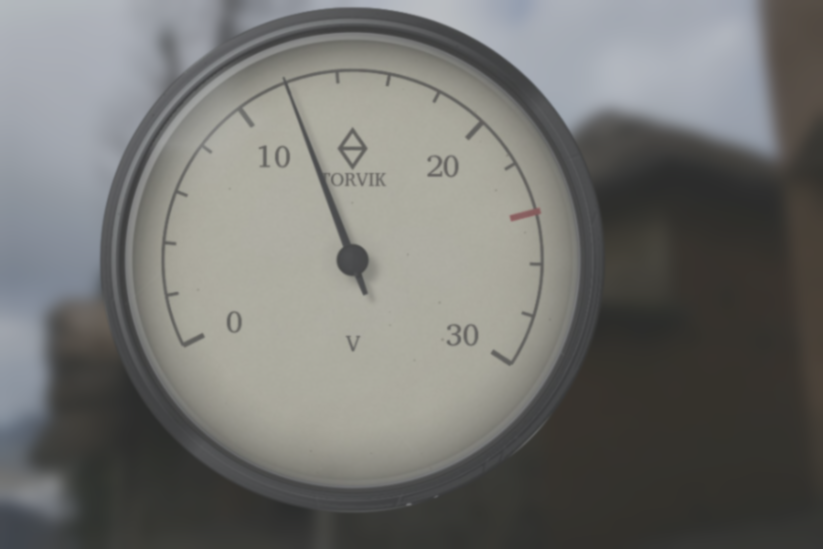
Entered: value=12 unit=V
